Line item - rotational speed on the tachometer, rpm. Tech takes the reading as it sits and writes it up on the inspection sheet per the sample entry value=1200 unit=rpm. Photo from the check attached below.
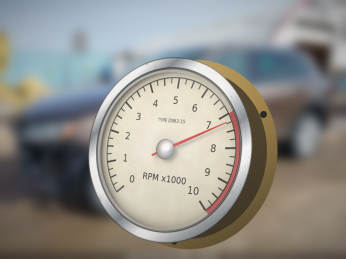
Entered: value=7250 unit=rpm
